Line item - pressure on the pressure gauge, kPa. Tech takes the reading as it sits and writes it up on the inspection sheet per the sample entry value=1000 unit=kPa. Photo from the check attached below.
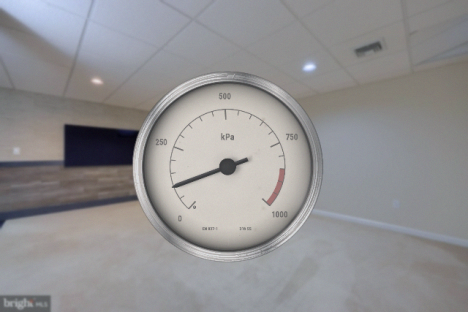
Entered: value=100 unit=kPa
